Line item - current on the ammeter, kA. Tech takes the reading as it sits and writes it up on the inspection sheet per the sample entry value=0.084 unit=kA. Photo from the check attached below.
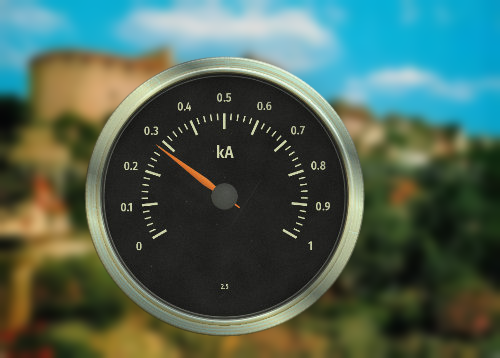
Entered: value=0.28 unit=kA
